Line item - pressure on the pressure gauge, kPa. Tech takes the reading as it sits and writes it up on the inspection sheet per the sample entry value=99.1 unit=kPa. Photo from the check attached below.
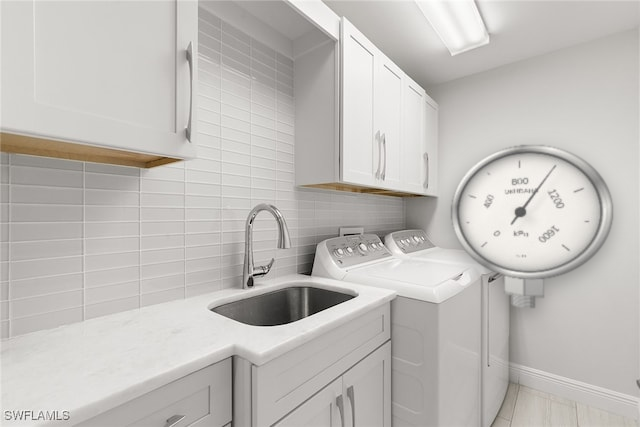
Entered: value=1000 unit=kPa
